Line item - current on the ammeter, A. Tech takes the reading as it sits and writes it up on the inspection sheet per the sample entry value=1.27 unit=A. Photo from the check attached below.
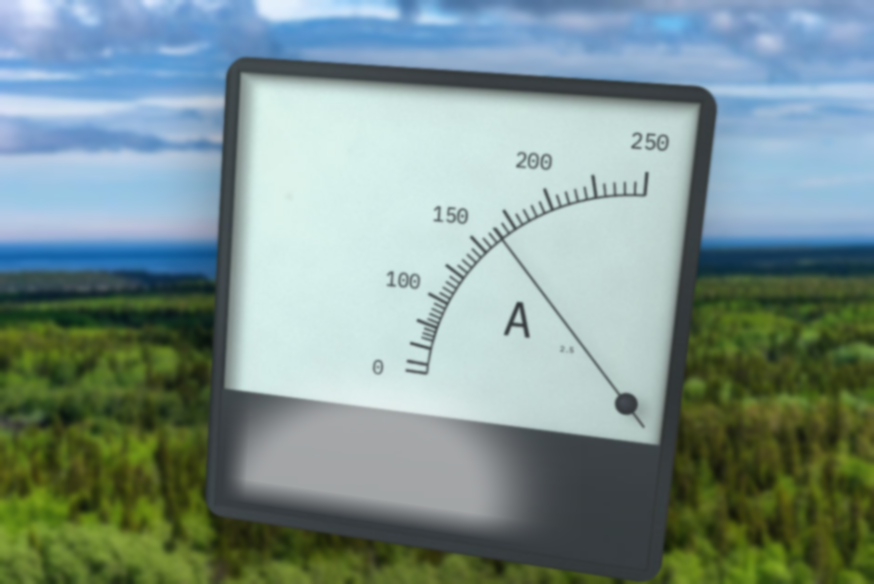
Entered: value=165 unit=A
